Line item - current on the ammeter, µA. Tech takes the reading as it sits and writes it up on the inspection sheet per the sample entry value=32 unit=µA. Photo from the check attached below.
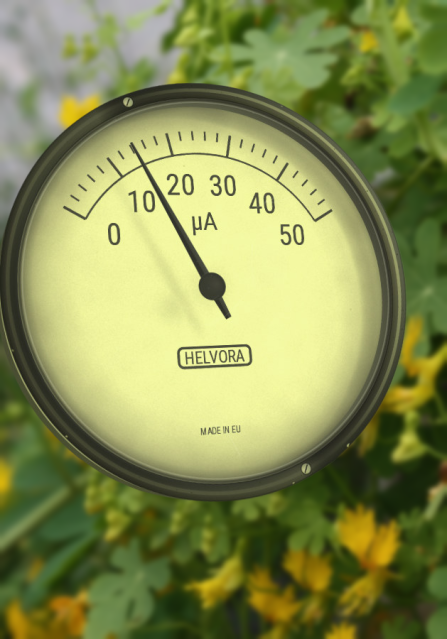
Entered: value=14 unit=µA
